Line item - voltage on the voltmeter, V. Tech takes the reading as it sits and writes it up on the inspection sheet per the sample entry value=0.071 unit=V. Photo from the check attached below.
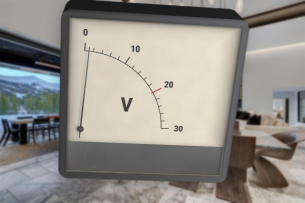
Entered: value=1 unit=V
